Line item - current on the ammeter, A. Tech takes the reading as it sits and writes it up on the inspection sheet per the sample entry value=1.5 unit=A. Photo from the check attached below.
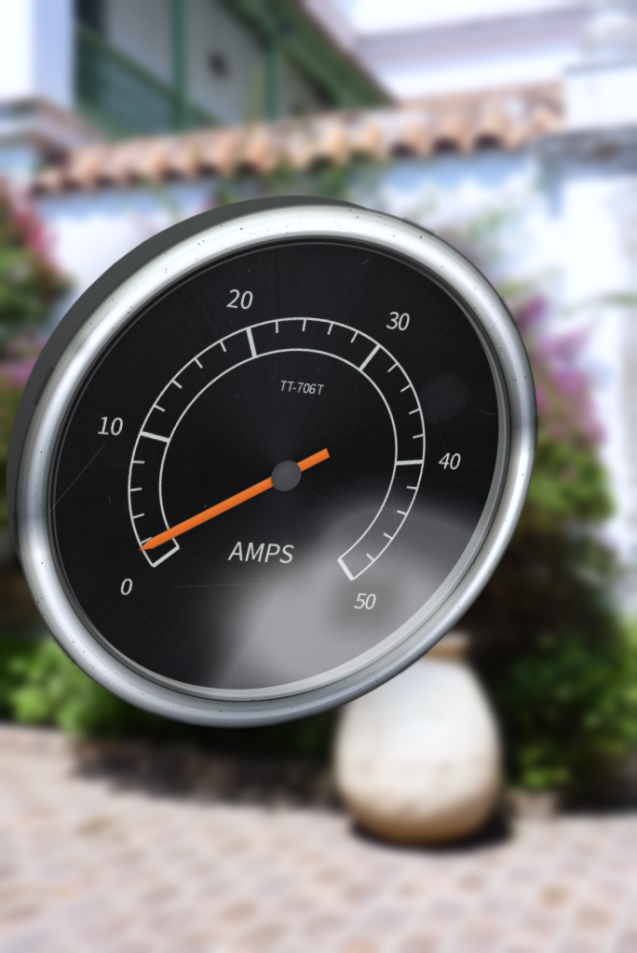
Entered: value=2 unit=A
